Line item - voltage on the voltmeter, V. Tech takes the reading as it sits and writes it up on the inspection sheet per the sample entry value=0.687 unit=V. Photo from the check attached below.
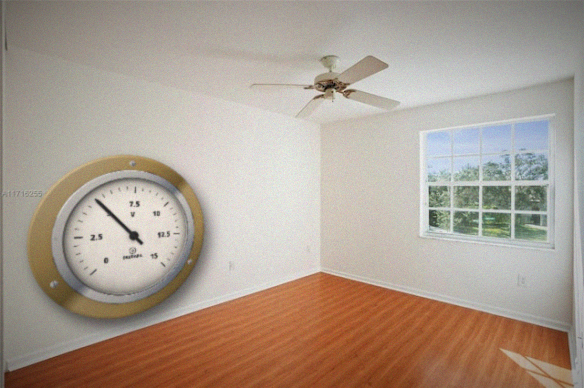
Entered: value=5 unit=V
